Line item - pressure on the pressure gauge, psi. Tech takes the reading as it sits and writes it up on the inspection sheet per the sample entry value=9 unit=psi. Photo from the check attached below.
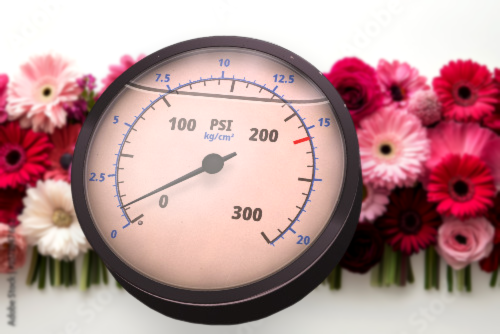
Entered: value=10 unit=psi
